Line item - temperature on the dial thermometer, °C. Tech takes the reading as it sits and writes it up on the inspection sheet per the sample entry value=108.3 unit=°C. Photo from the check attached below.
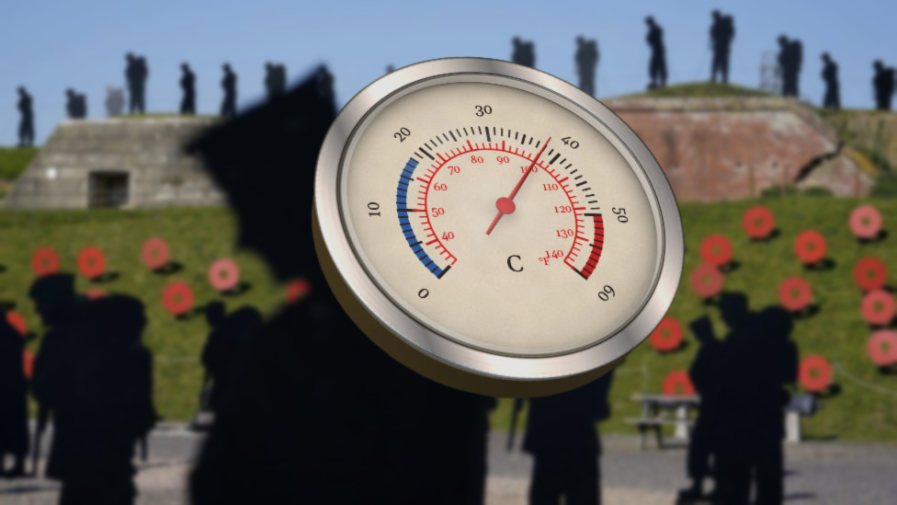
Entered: value=38 unit=°C
